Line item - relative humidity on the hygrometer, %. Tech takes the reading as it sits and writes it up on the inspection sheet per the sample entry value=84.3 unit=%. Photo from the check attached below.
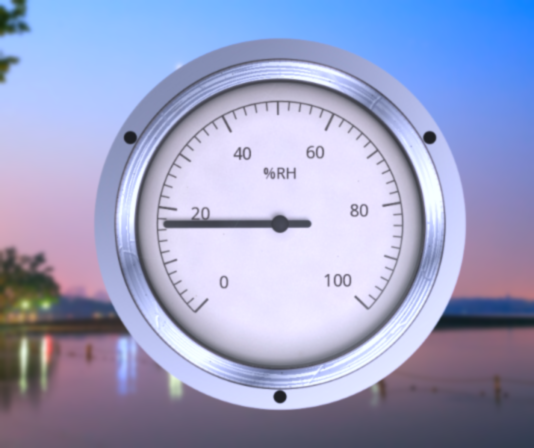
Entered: value=17 unit=%
